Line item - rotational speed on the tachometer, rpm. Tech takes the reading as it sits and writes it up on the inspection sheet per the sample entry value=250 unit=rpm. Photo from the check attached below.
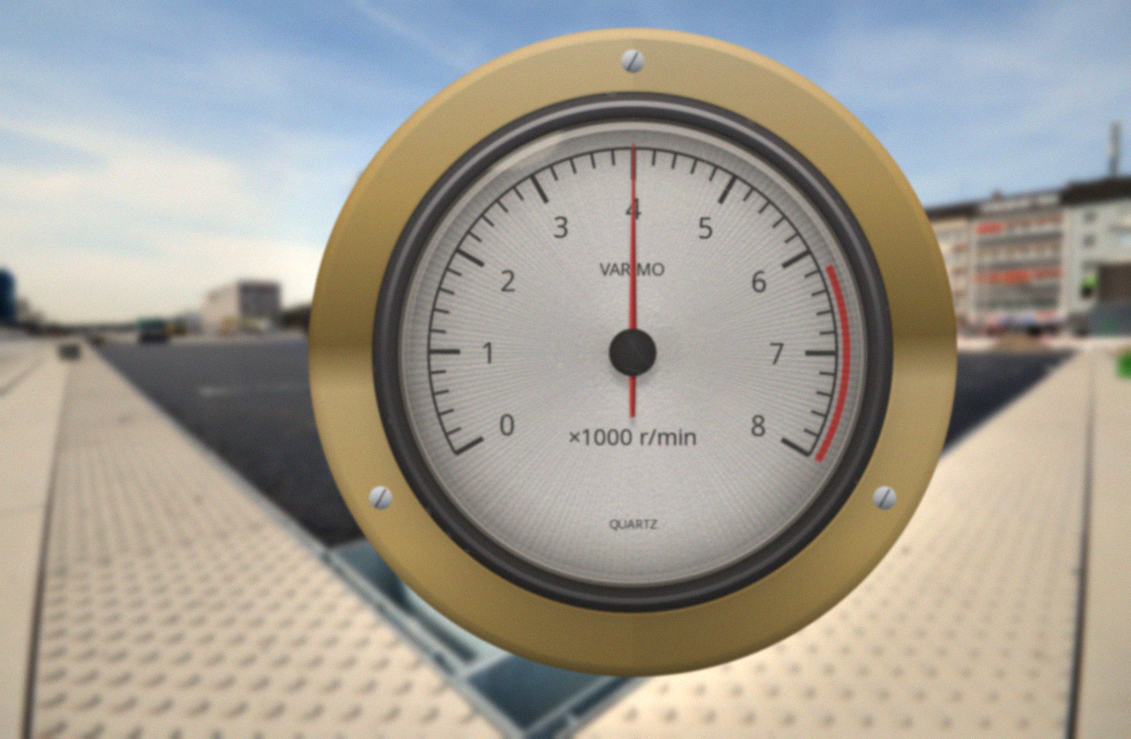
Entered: value=4000 unit=rpm
